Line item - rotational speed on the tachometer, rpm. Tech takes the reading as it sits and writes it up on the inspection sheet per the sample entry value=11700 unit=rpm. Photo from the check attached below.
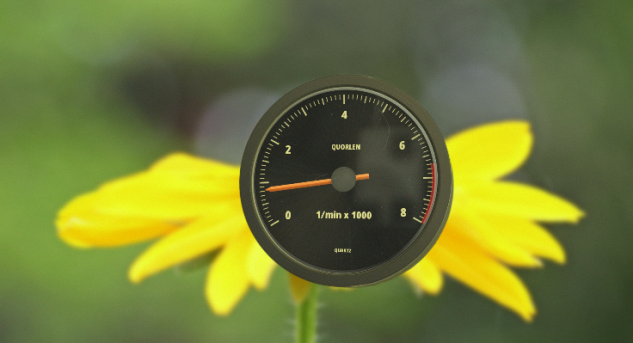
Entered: value=800 unit=rpm
